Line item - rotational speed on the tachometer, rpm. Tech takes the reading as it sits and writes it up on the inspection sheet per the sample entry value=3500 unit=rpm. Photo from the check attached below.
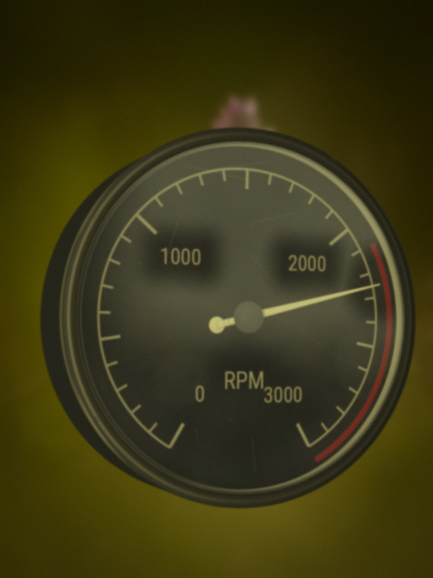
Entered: value=2250 unit=rpm
